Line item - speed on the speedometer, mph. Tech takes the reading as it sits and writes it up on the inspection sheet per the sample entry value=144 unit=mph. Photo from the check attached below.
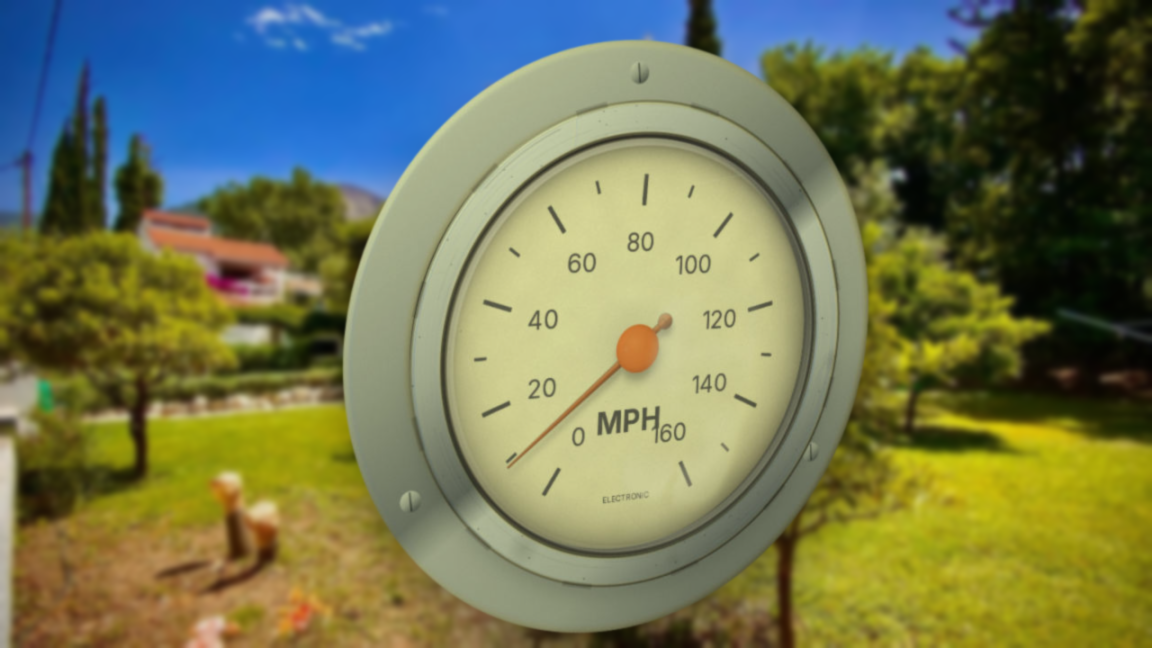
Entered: value=10 unit=mph
